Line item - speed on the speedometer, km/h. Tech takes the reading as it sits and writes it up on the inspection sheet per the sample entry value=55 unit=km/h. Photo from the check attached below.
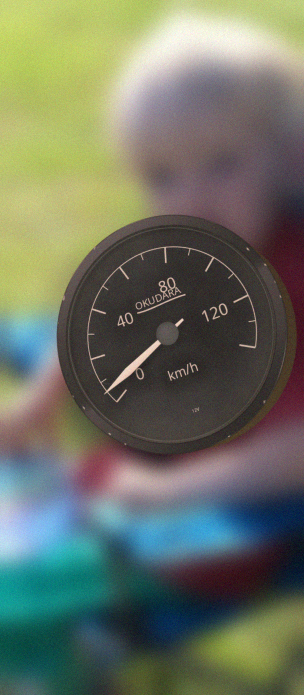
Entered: value=5 unit=km/h
